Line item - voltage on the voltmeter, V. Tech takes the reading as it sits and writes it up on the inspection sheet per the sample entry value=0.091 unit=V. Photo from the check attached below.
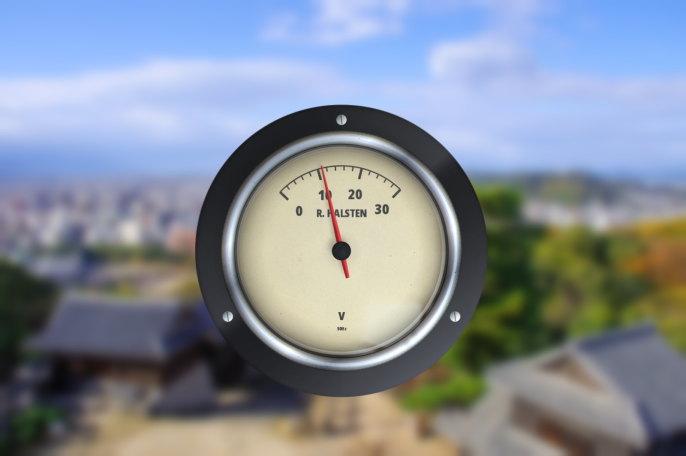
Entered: value=11 unit=V
